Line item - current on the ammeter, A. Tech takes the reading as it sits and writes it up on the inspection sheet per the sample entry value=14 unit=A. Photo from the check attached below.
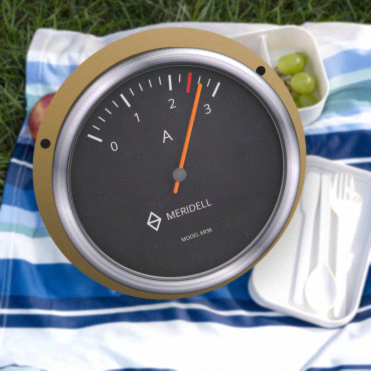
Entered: value=2.6 unit=A
